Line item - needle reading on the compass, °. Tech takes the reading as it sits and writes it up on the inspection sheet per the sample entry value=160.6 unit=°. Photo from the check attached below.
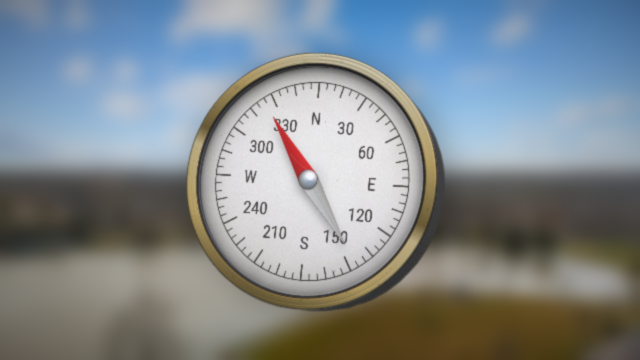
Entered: value=325 unit=°
